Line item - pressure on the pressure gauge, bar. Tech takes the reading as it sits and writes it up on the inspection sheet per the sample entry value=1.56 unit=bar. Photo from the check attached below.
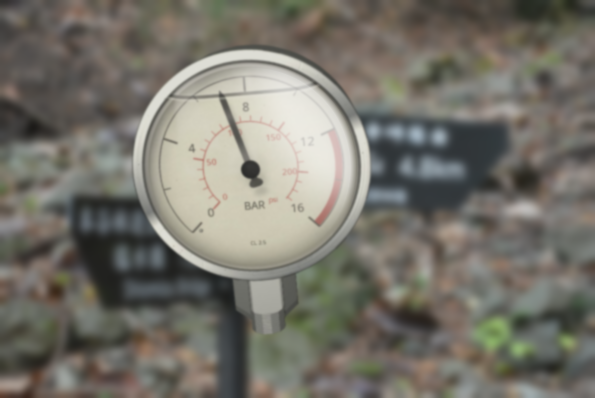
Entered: value=7 unit=bar
